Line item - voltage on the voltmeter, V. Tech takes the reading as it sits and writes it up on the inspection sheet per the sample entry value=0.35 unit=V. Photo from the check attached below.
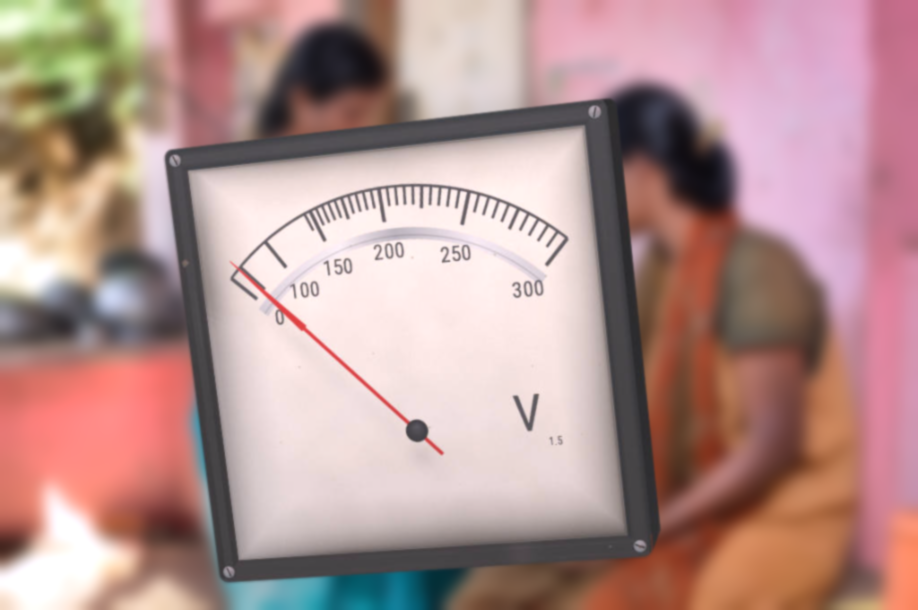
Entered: value=50 unit=V
